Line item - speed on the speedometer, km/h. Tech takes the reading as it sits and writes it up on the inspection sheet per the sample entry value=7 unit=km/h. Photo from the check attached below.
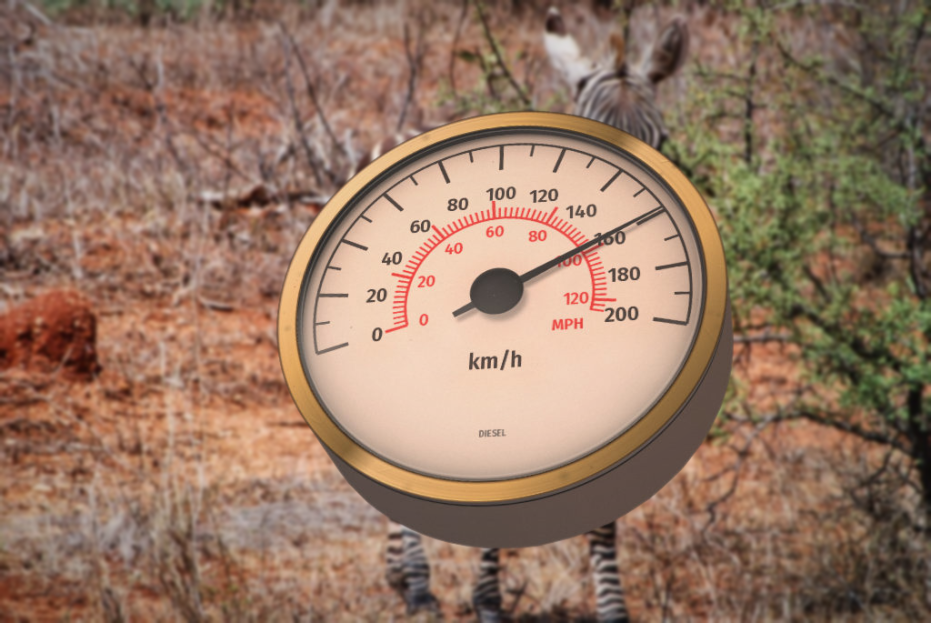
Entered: value=160 unit=km/h
